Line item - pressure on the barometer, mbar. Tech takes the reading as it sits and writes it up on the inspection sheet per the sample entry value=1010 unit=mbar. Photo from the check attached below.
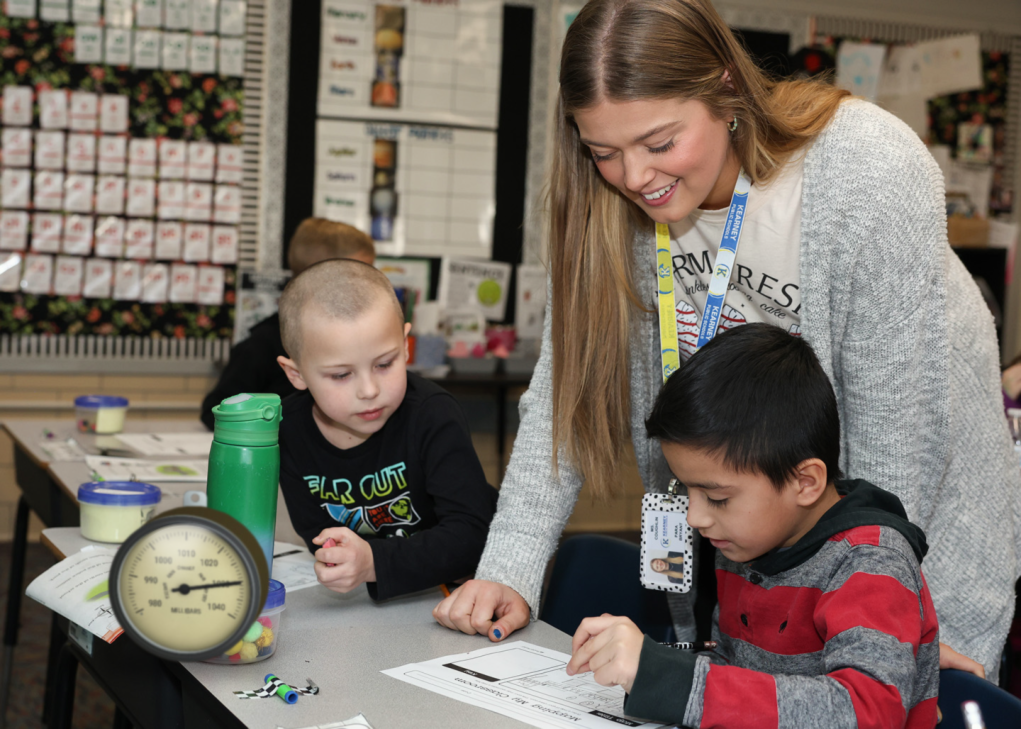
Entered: value=1030 unit=mbar
